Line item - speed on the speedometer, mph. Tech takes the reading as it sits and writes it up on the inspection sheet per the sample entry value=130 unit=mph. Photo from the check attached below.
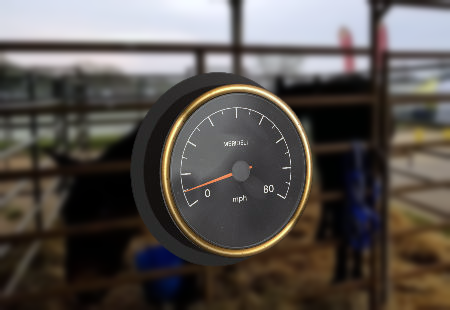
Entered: value=5 unit=mph
